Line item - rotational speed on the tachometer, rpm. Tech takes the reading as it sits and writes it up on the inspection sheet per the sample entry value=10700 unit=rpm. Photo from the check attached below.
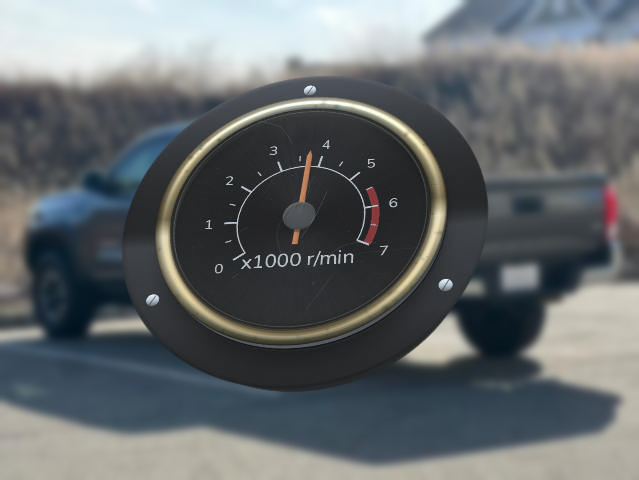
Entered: value=3750 unit=rpm
